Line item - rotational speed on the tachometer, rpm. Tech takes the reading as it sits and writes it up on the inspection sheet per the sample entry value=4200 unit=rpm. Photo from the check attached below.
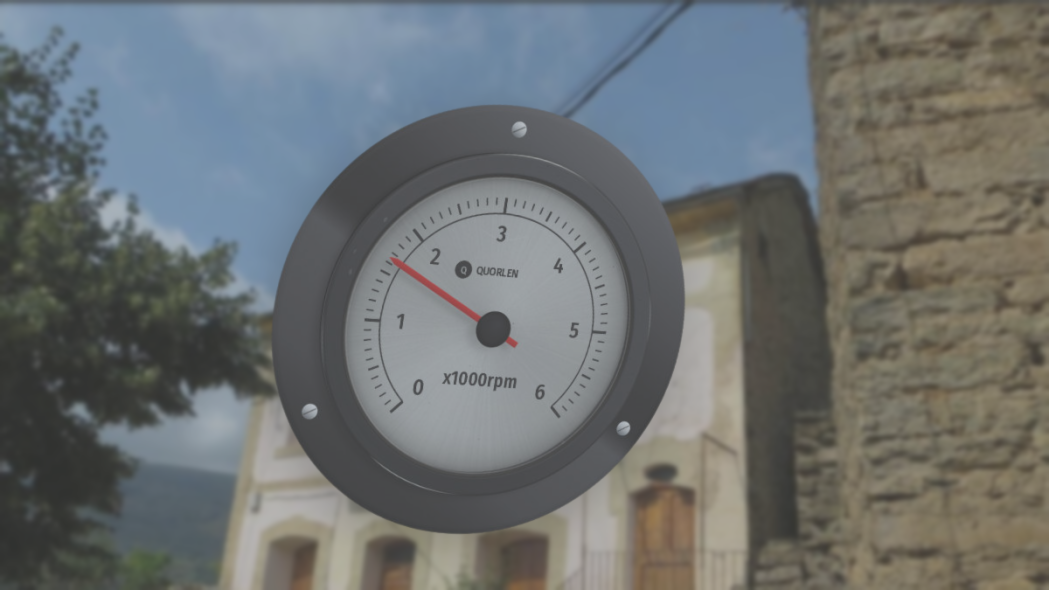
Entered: value=1650 unit=rpm
